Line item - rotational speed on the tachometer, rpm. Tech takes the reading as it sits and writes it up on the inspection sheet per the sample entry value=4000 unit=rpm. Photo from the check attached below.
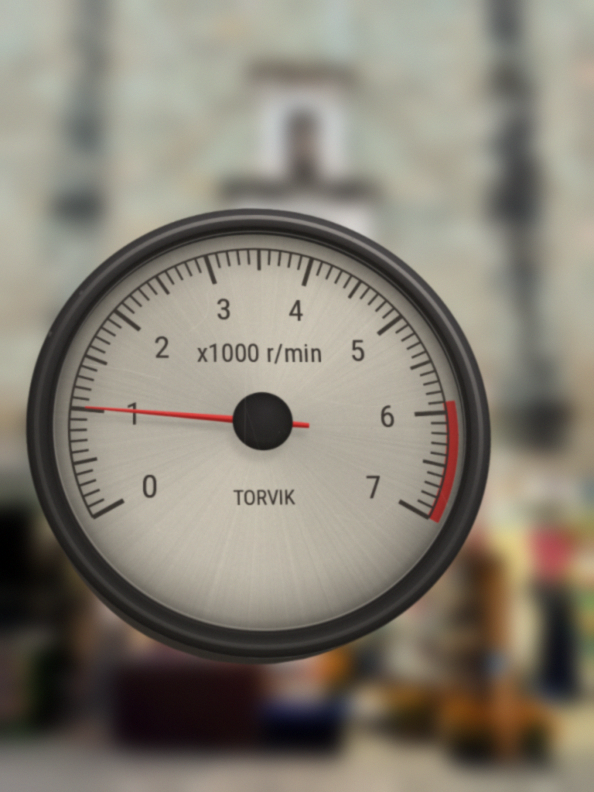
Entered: value=1000 unit=rpm
